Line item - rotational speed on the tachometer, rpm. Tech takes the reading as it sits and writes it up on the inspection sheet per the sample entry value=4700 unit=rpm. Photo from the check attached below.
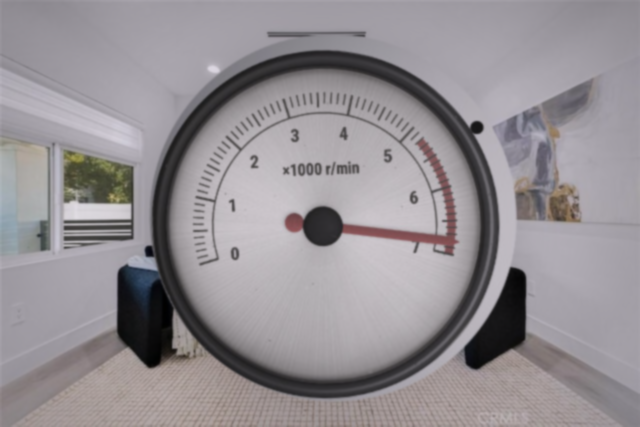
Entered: value=6800 unit=rpm
